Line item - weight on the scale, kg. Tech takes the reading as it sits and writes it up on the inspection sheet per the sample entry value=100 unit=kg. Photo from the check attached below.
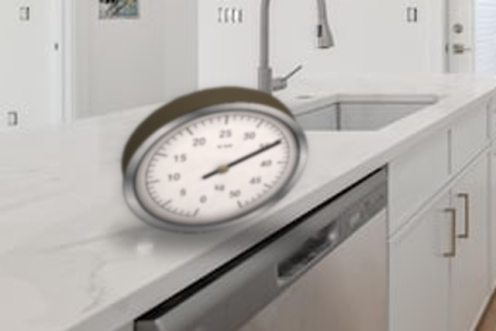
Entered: value=35 unit=kg
